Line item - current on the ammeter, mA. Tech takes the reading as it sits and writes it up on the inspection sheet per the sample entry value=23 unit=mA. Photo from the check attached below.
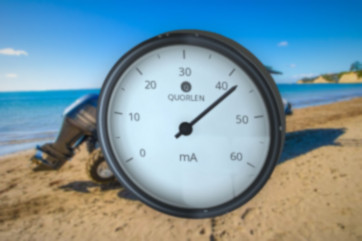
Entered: value=42.5 unit=mA
